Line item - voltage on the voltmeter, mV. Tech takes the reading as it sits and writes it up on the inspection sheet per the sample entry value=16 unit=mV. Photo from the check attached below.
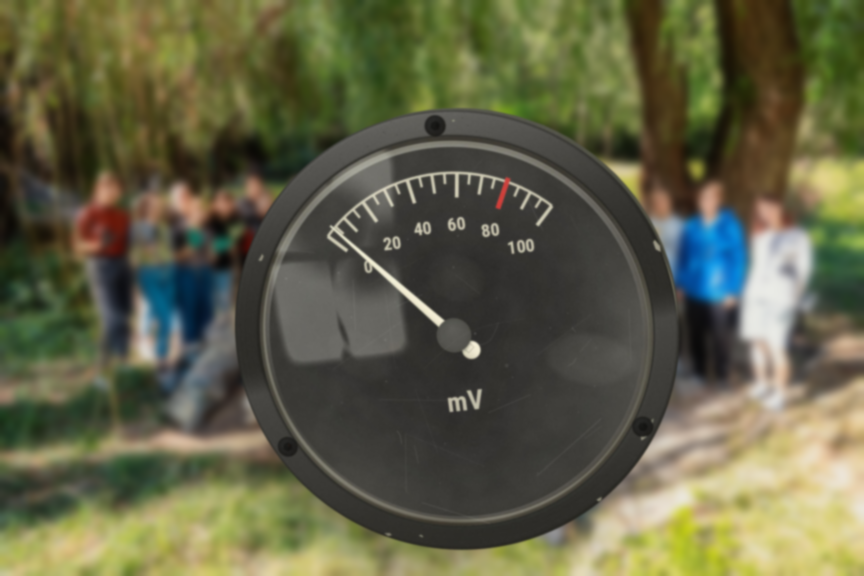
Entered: value=5 unit=mV
